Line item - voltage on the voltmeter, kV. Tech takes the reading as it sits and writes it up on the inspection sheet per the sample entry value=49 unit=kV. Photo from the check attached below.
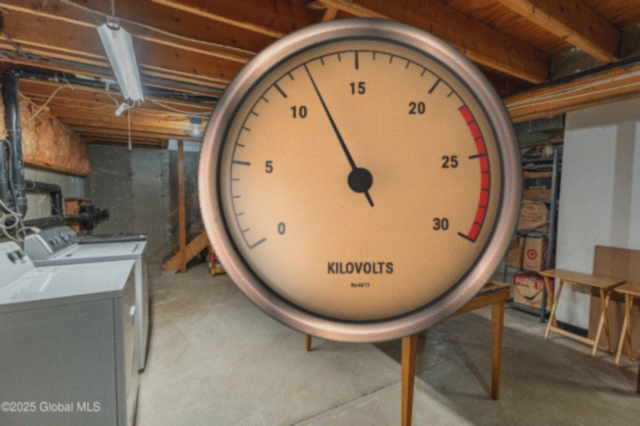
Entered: value=12 unit=kV
